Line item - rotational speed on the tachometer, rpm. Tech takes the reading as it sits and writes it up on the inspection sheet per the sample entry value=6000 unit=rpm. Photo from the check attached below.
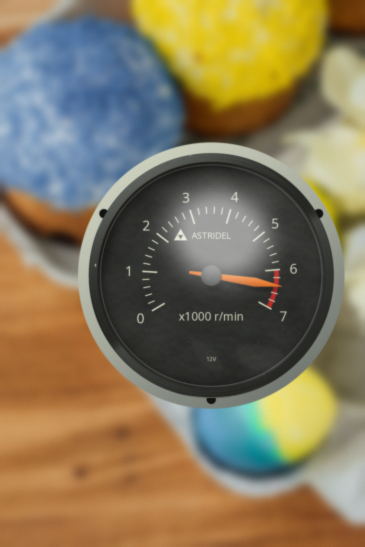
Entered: value=6400 unit=rpm
